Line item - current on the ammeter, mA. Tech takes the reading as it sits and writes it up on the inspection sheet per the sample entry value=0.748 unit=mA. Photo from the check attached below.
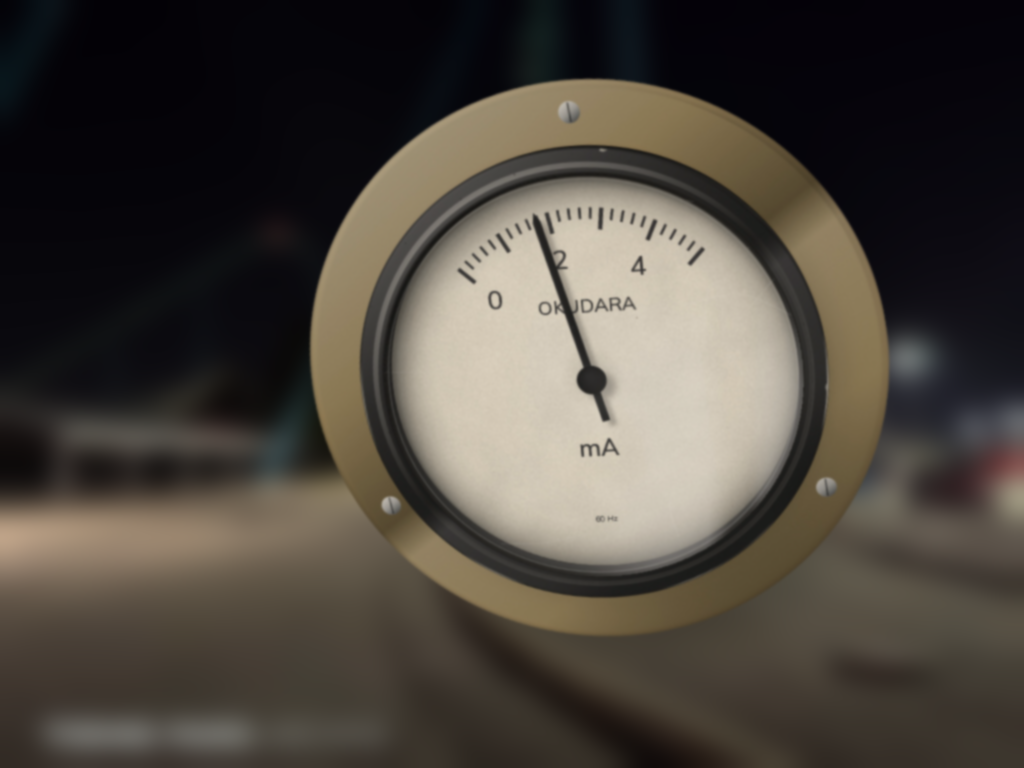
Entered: value=1.8 unit=mA
